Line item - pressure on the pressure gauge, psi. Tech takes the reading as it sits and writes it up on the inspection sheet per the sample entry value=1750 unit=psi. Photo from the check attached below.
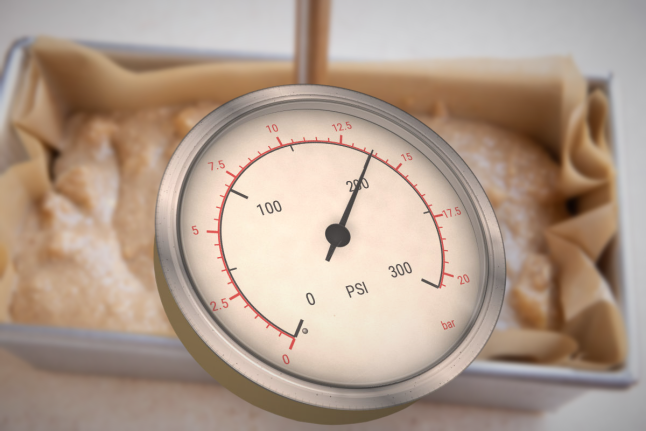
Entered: value=200 unit=psi
